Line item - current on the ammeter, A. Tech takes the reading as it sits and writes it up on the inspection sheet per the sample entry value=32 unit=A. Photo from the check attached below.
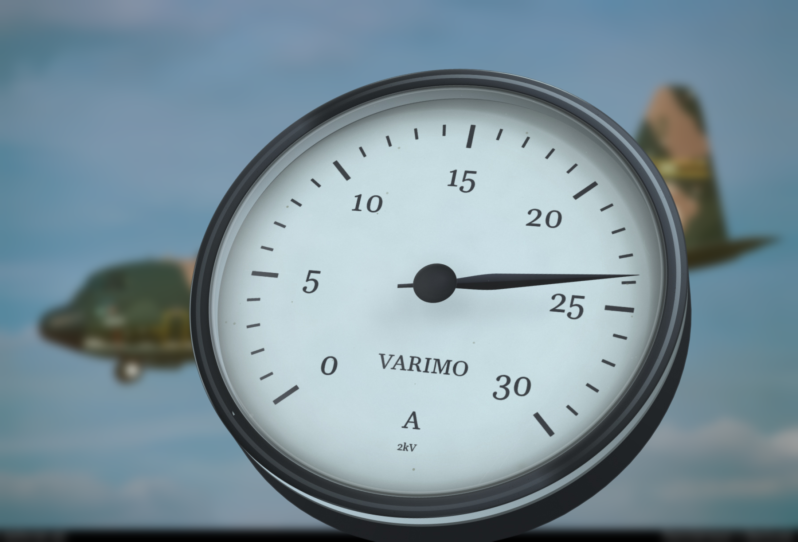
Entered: value=24 unit=A
